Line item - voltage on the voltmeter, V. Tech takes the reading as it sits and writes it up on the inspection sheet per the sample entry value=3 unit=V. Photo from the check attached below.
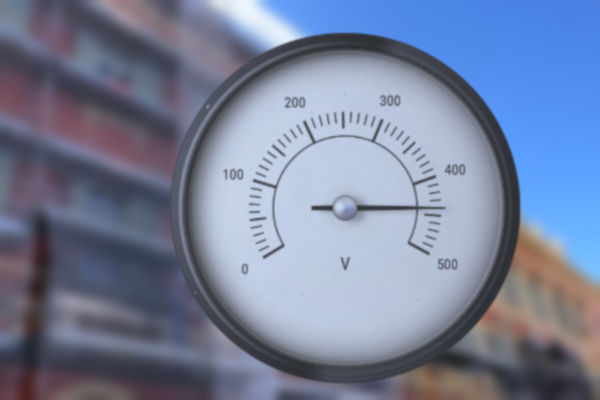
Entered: value=440 unit=V
